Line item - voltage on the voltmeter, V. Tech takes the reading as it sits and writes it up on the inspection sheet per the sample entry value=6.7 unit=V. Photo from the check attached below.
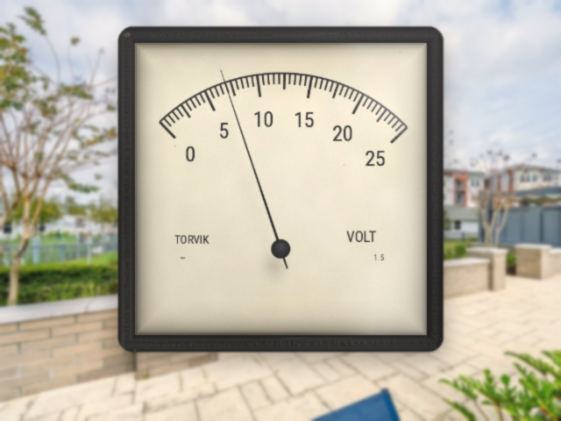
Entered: value=7 unit=V
